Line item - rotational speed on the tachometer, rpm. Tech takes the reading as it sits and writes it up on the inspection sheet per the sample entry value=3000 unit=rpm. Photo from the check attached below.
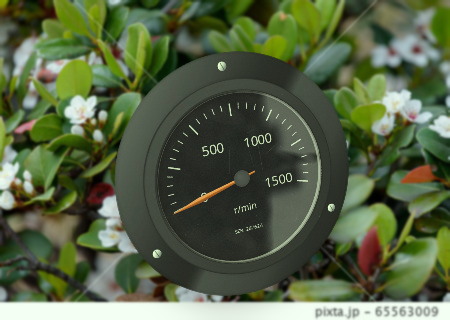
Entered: value=0 unit=rpm
